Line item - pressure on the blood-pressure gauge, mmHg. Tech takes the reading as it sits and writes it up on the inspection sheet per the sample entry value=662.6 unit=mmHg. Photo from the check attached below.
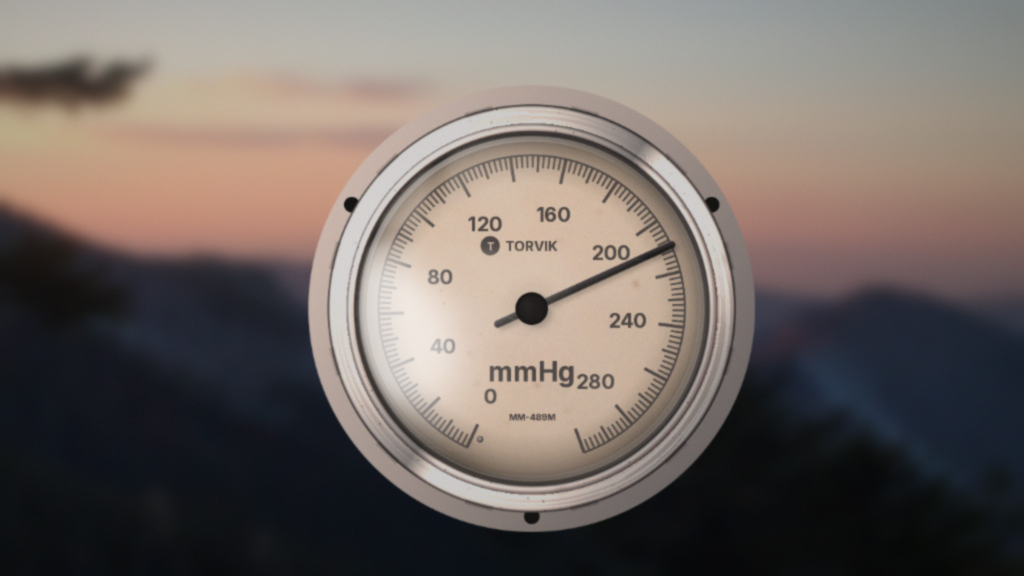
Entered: value=210 unit=mmHg
